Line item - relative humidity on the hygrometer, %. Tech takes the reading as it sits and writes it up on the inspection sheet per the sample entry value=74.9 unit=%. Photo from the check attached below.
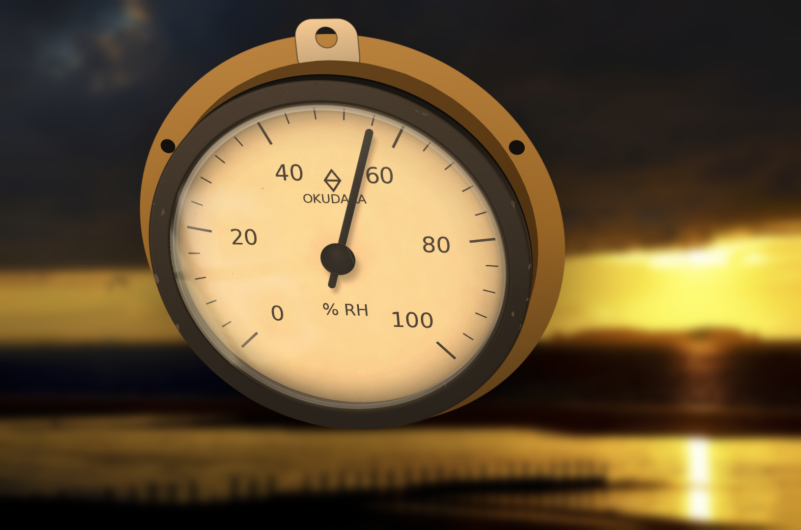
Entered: value=56 unit=%
